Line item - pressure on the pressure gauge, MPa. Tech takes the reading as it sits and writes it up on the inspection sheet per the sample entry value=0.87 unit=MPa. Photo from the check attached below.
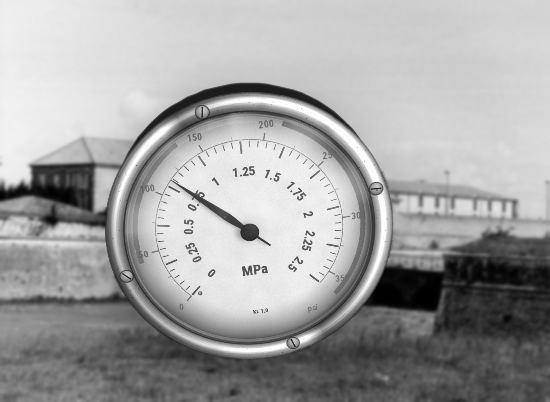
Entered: value=0.8 unit=MPa
